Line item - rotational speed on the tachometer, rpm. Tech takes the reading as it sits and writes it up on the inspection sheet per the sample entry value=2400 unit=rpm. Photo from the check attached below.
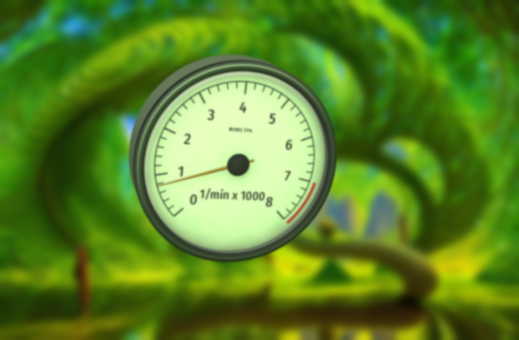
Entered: value=800 unit=rpm
